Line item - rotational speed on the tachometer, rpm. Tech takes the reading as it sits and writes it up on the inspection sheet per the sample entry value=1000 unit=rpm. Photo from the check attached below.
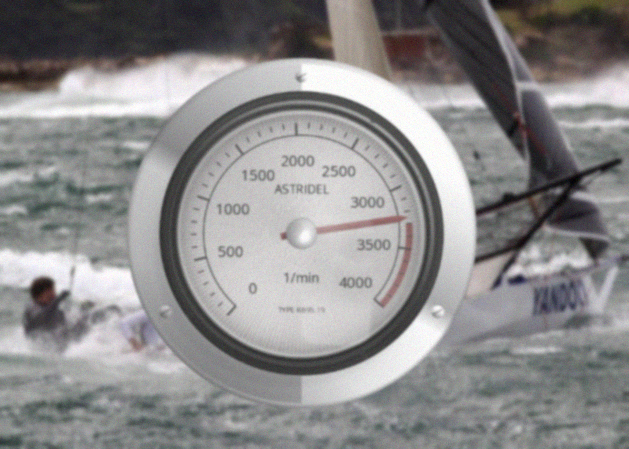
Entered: value=3250 unit=rpm
